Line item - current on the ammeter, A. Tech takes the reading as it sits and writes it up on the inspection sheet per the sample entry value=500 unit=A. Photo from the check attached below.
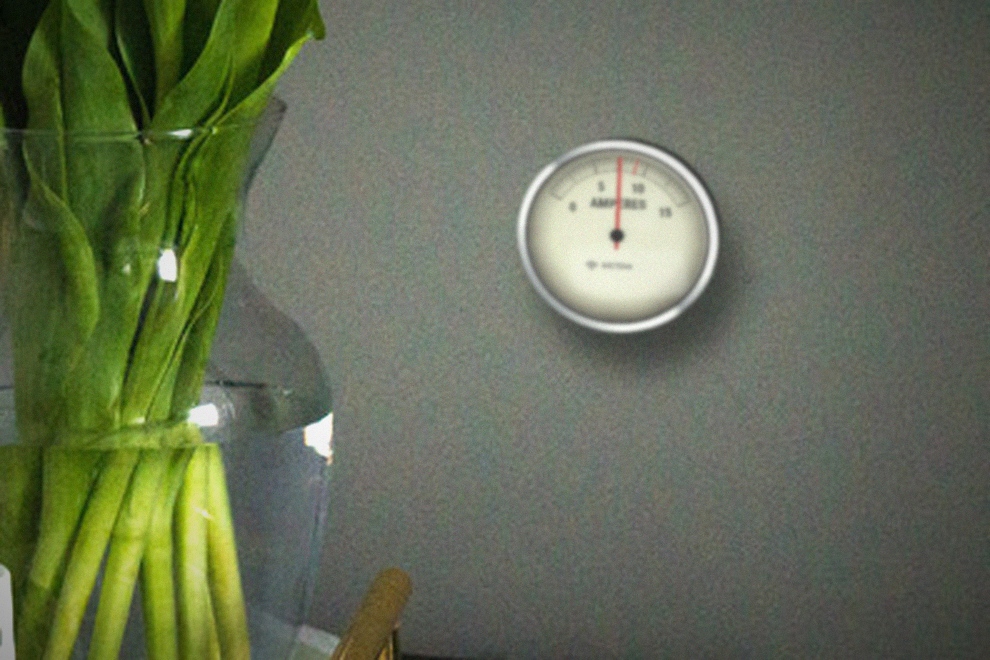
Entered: value=7.5 unit=A
